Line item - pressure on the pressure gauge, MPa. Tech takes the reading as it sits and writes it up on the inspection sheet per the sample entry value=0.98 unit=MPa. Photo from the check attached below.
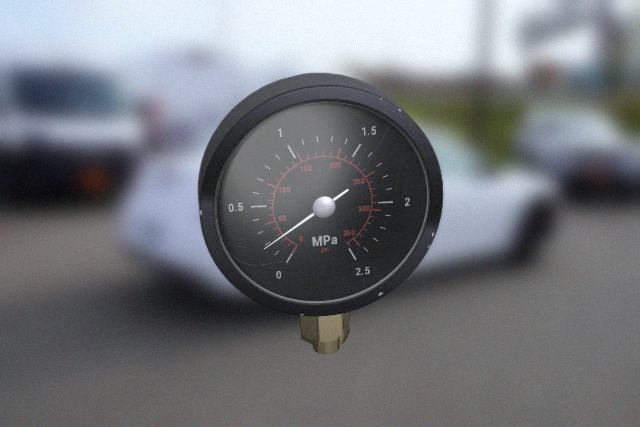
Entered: value=0.2 unit=MPa
